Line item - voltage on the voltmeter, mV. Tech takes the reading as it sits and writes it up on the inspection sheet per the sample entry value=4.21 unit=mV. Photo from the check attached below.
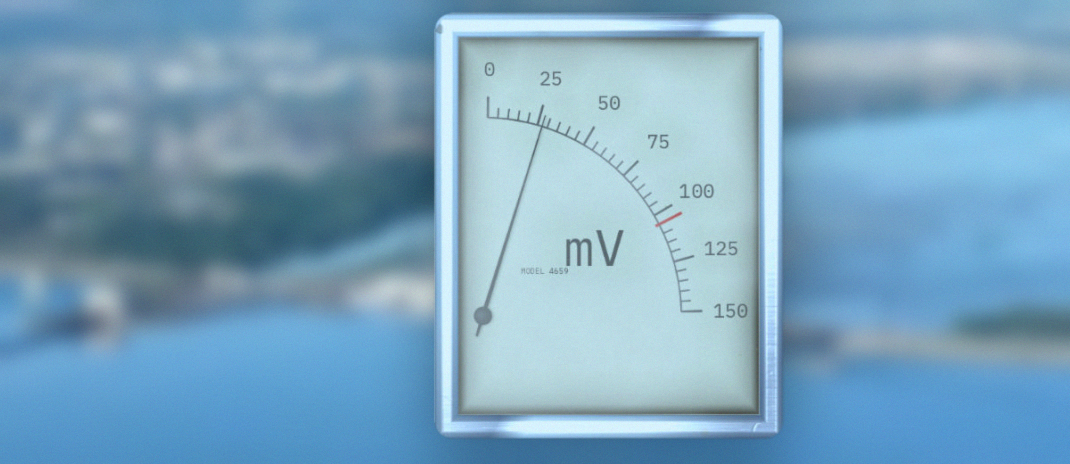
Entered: value=27.5 unit=mV
